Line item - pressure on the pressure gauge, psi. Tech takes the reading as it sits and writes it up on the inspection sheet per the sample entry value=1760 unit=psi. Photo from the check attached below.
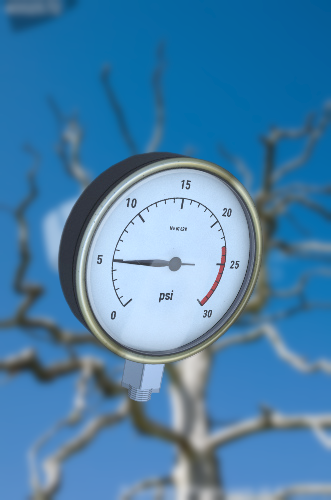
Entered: value=5 unit=psi
